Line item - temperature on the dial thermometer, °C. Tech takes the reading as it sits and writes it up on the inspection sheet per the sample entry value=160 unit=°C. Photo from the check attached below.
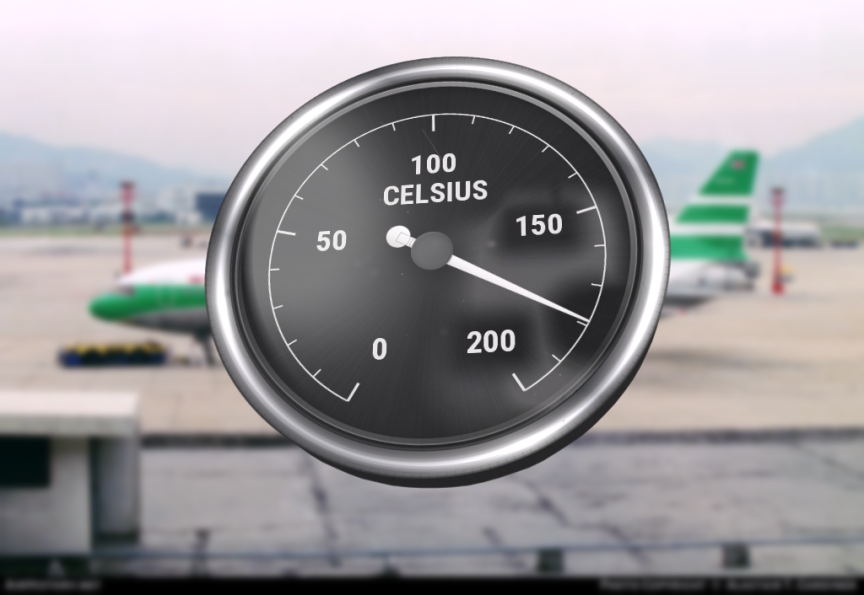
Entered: value=180 unit=°C
